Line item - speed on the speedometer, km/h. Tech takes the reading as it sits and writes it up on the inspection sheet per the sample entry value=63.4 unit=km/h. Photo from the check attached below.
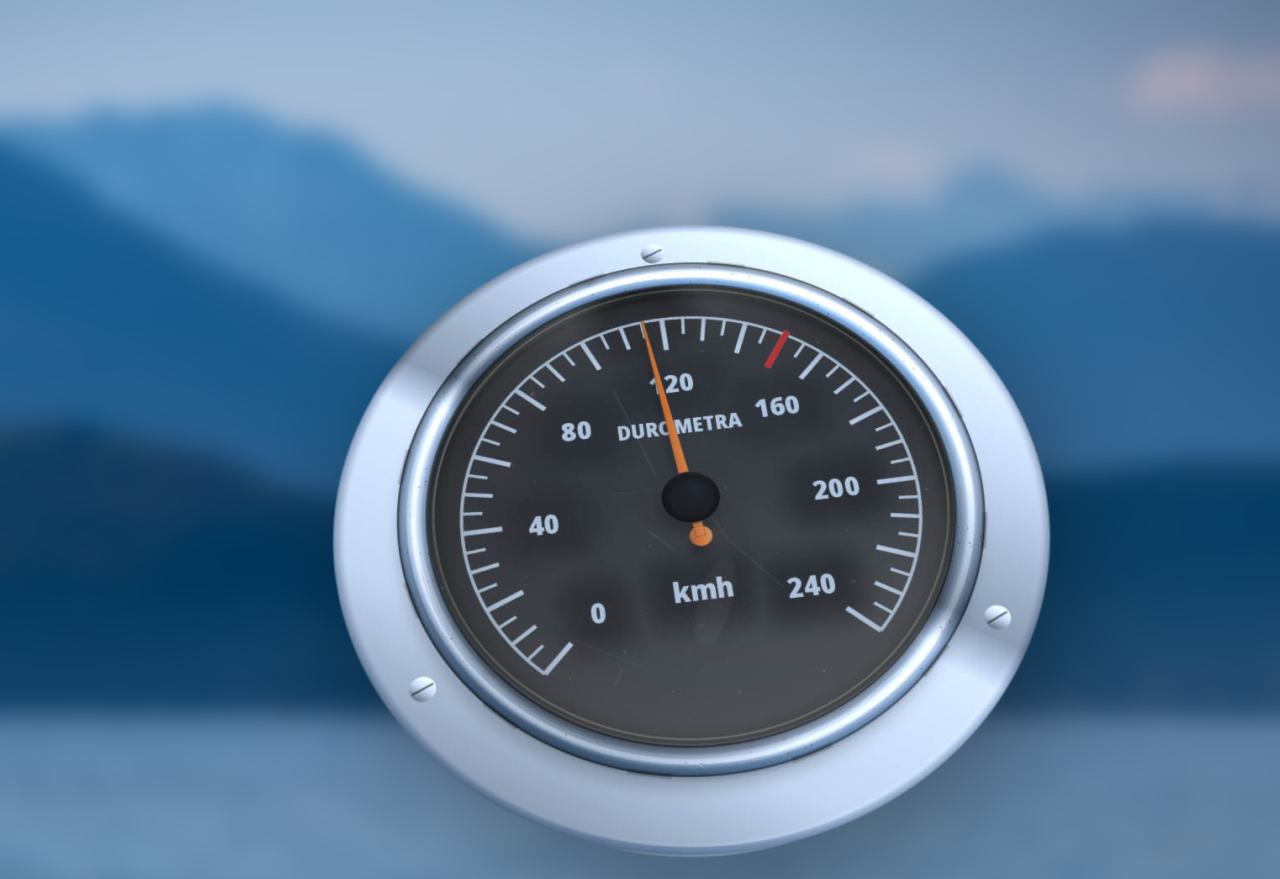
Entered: value=115 unit=km/h
